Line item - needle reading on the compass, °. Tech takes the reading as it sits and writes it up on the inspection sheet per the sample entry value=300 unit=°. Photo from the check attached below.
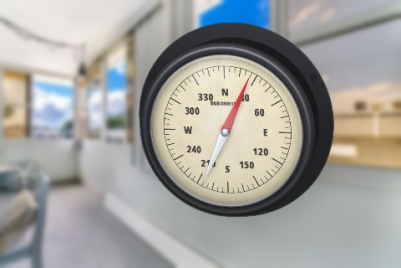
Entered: value=25 unit=°
